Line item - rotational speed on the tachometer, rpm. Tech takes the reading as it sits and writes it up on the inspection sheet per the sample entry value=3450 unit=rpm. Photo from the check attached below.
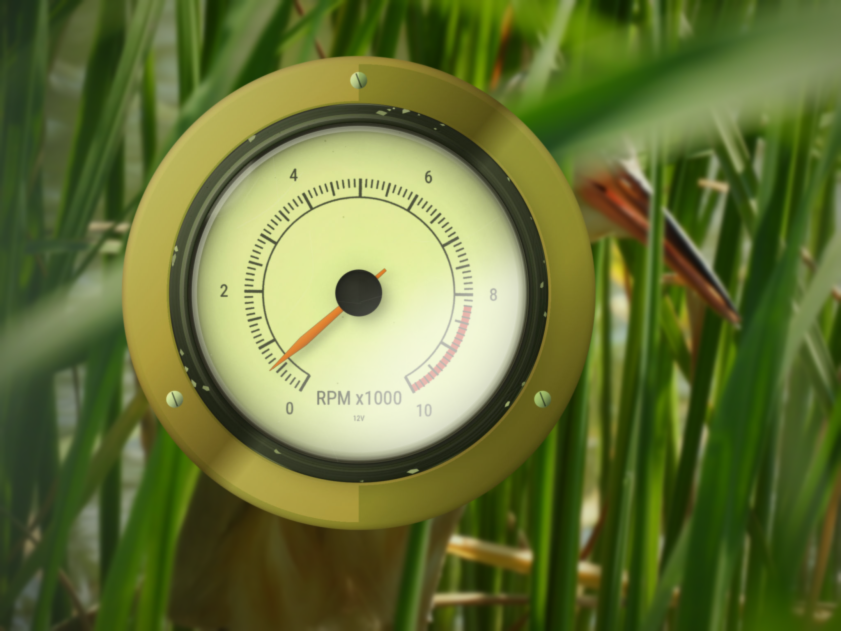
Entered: value=600 unit=rpm
